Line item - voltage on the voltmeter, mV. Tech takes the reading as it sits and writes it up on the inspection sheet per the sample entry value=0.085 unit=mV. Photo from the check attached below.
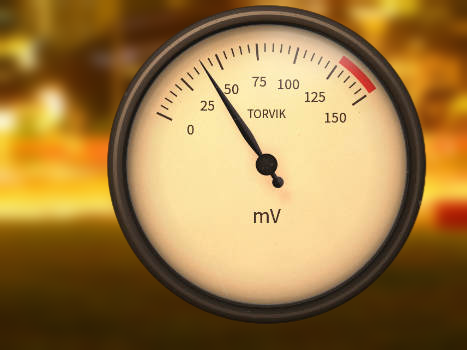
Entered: value=40 unit=mV
